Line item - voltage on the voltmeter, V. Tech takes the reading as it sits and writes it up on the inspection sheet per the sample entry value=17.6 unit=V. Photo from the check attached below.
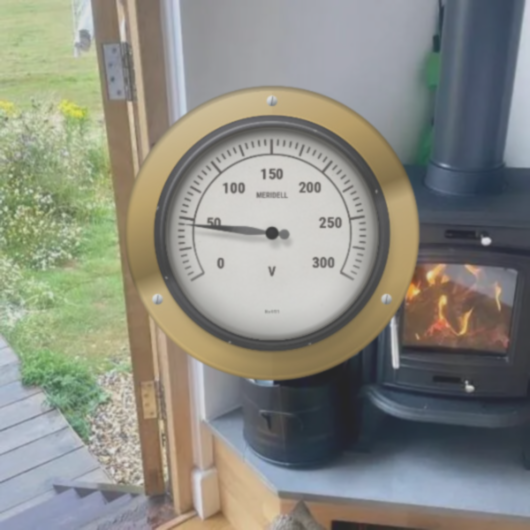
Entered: value=45 unit=V
